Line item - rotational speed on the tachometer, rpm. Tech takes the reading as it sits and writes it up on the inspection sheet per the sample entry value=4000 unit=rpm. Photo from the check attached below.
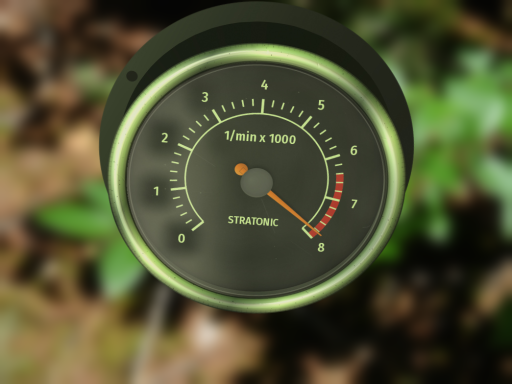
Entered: value=7800 unit=rpm
